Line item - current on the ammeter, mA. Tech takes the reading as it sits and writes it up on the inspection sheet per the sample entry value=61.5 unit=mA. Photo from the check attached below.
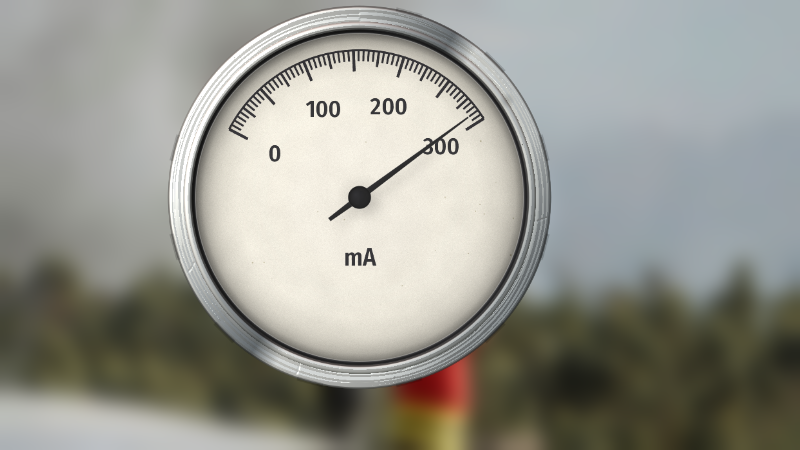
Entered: value=290 unit=mA
